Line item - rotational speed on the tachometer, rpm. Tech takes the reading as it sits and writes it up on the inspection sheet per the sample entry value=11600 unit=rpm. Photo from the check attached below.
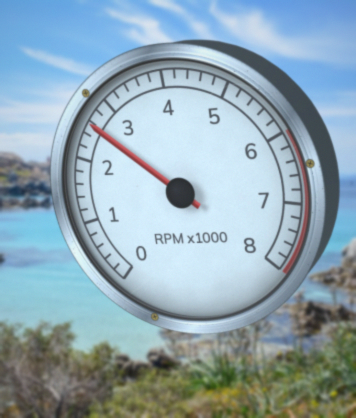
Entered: value=2600 unit=rpm
